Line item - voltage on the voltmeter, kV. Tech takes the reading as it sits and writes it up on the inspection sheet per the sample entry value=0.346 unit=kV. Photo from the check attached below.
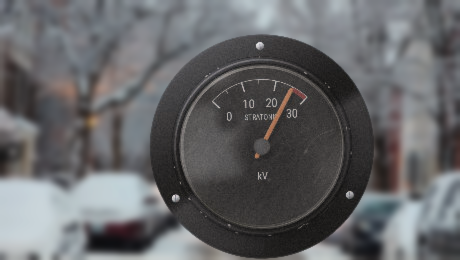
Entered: value=25 unit=kV
